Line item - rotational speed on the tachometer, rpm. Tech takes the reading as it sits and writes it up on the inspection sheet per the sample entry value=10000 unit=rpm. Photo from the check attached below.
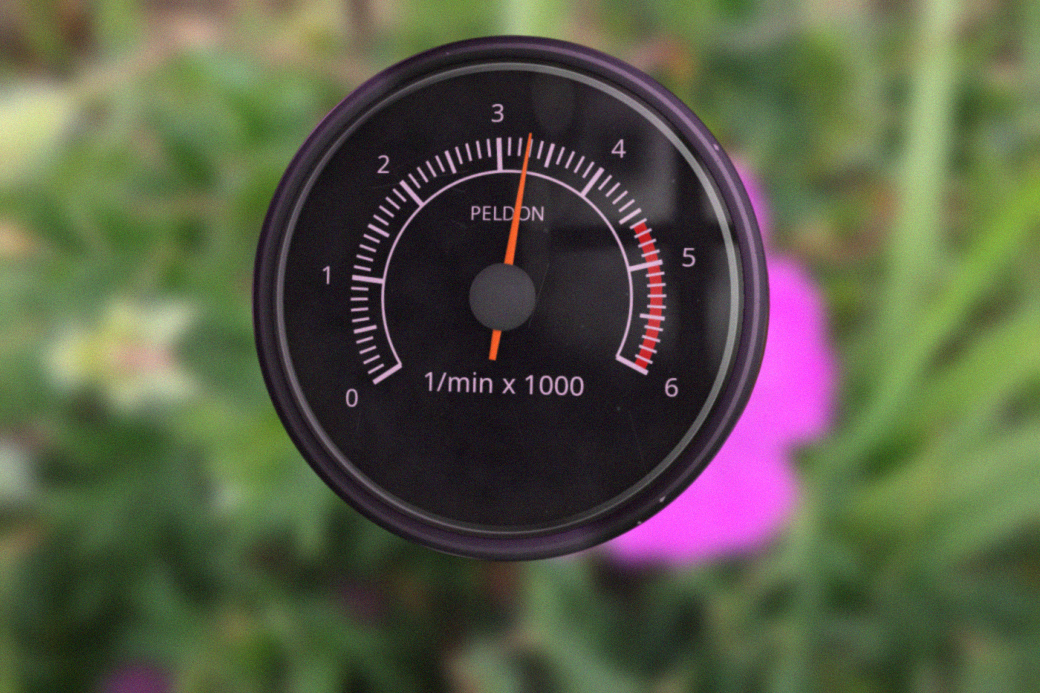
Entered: value=3300 unit=rpm
